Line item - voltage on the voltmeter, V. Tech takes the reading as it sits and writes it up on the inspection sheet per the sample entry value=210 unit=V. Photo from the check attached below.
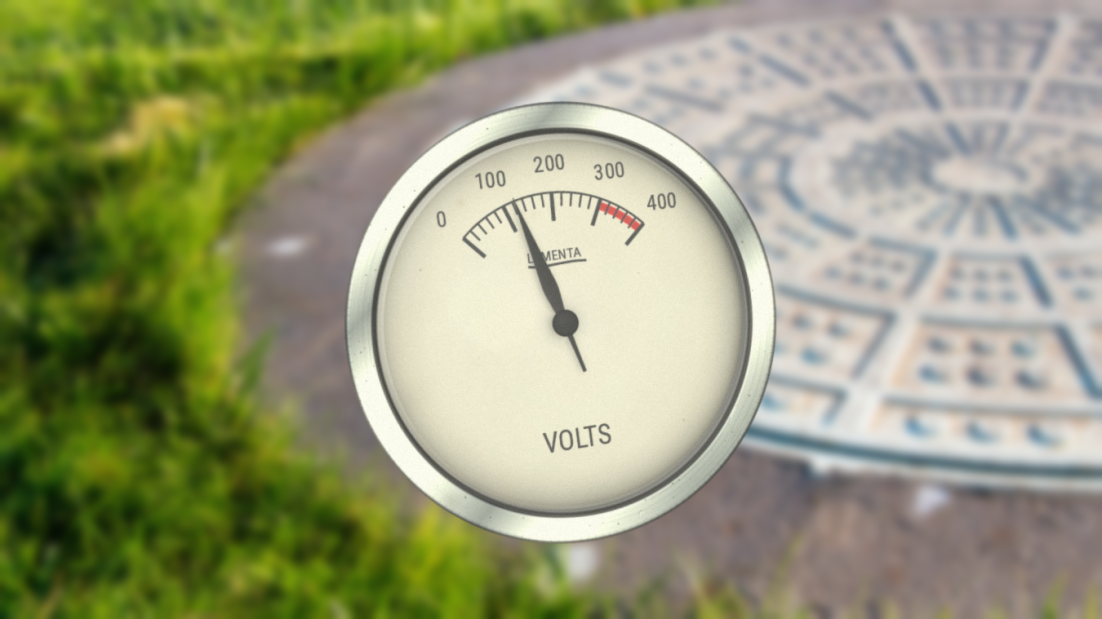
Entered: value=120 unit=V
